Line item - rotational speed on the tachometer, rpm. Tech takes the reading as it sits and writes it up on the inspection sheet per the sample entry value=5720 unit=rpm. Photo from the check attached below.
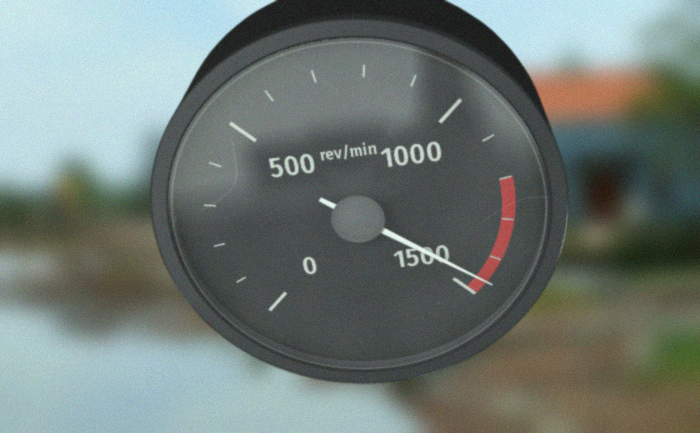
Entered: value=1450 unit=rpm
